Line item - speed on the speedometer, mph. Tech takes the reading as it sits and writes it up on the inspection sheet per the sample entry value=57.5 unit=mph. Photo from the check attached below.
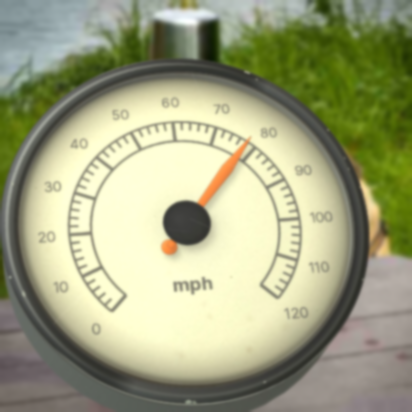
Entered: value=78 unit=mph
